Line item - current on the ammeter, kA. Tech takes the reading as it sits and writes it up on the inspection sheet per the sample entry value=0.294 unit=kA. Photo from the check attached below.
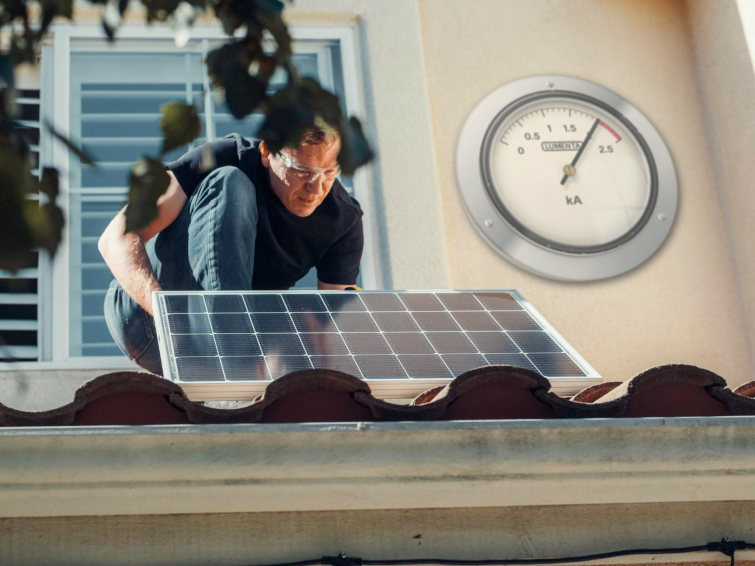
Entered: value=2 unit=kA
